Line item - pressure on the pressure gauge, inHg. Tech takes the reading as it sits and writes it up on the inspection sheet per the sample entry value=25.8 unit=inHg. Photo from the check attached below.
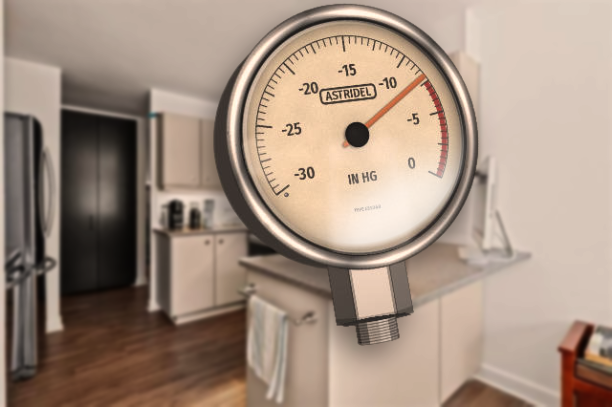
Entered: value=-8 unit=inHg
